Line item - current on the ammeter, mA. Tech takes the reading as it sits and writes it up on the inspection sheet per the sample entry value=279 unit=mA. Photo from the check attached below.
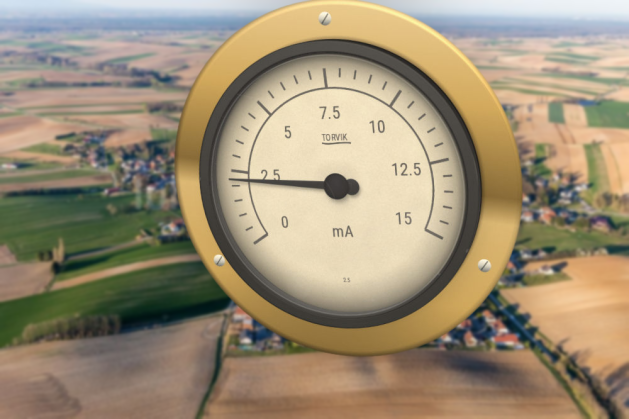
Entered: value=2.25 unit=mA
